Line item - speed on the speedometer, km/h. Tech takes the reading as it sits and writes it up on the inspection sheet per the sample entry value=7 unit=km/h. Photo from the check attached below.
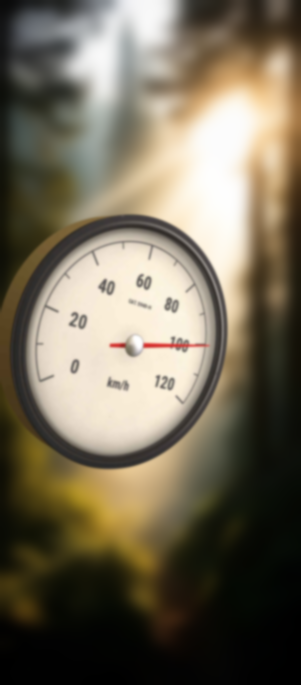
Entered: value=100 unit=km/h
